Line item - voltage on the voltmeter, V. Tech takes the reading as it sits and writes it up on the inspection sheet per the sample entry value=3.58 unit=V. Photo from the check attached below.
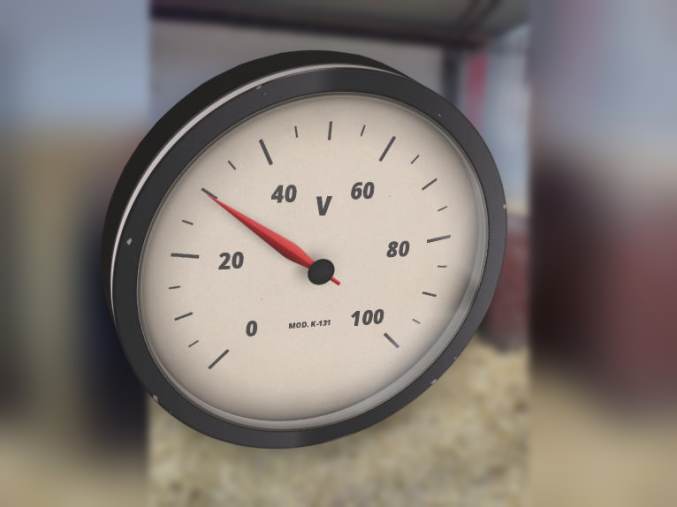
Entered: value=30 unit=V
